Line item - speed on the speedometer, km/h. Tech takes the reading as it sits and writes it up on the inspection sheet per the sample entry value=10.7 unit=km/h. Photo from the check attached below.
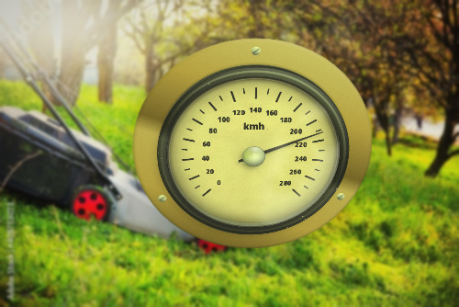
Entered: value=210 unit=km/h
